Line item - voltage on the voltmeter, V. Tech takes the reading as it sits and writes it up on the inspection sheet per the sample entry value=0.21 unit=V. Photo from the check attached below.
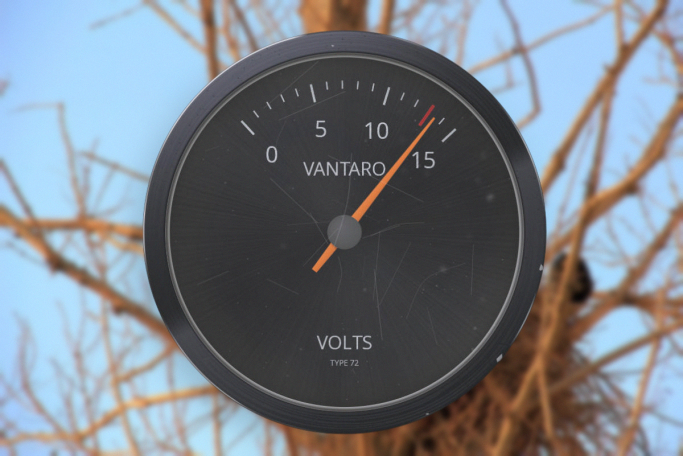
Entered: value=13.5 unit=V
